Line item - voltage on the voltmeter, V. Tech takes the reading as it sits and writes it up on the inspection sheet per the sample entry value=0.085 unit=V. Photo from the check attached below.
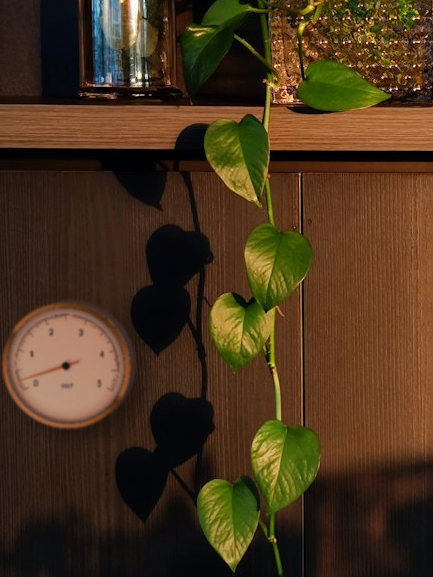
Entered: value=0.25 unit=V
